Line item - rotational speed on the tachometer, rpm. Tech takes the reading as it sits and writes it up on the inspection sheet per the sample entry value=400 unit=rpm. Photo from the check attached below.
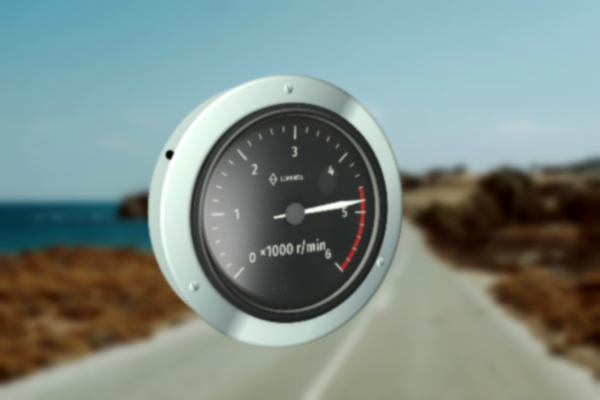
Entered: value=4800 unit=rpm
